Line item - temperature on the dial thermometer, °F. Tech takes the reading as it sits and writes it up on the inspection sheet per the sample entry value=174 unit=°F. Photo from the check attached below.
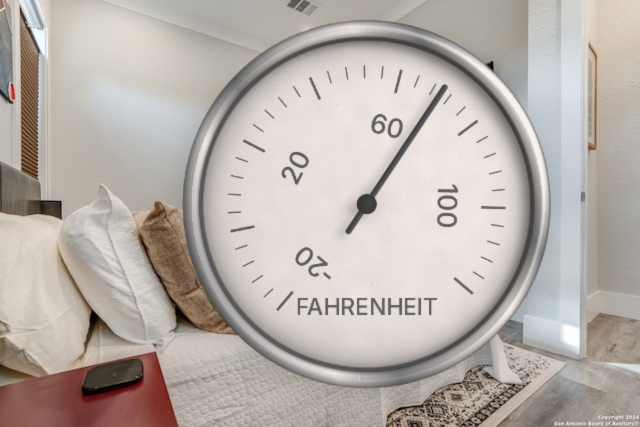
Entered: value=70 unit=°F
